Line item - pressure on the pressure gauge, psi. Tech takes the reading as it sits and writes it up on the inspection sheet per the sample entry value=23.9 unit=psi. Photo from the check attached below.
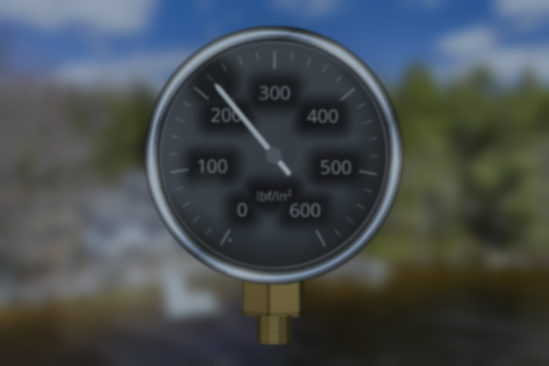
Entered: value=220 unit=psi
